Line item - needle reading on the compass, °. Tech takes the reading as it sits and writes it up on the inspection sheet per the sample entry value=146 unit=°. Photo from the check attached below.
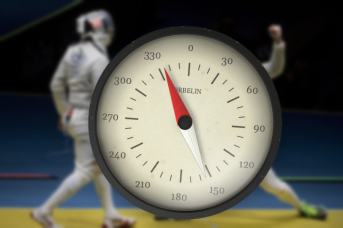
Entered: value=335 unit=°
